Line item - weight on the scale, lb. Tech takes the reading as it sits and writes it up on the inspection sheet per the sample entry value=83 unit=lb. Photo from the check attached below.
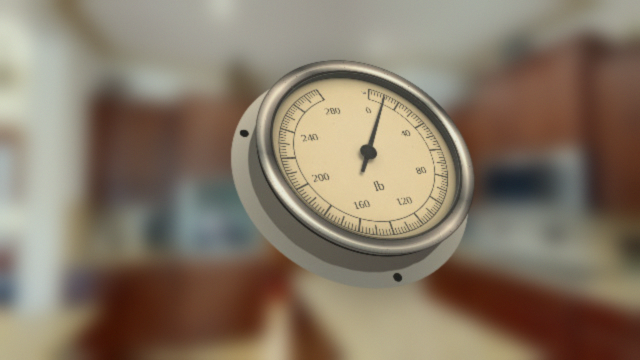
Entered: value=10 unit=lb
